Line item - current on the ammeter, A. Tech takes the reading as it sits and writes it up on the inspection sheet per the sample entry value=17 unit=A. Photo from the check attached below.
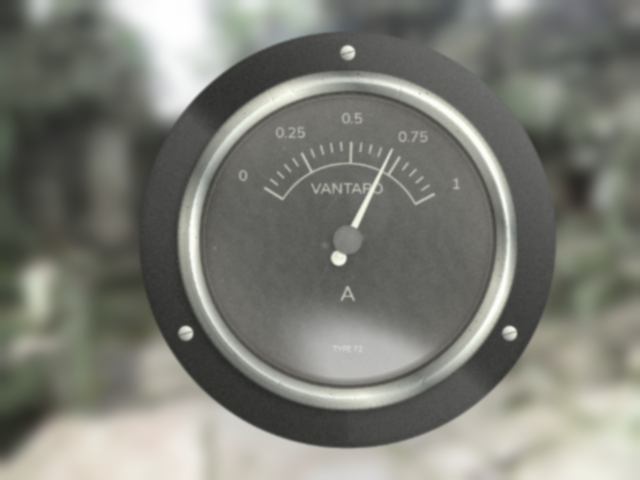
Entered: value=0.7 unit=A
